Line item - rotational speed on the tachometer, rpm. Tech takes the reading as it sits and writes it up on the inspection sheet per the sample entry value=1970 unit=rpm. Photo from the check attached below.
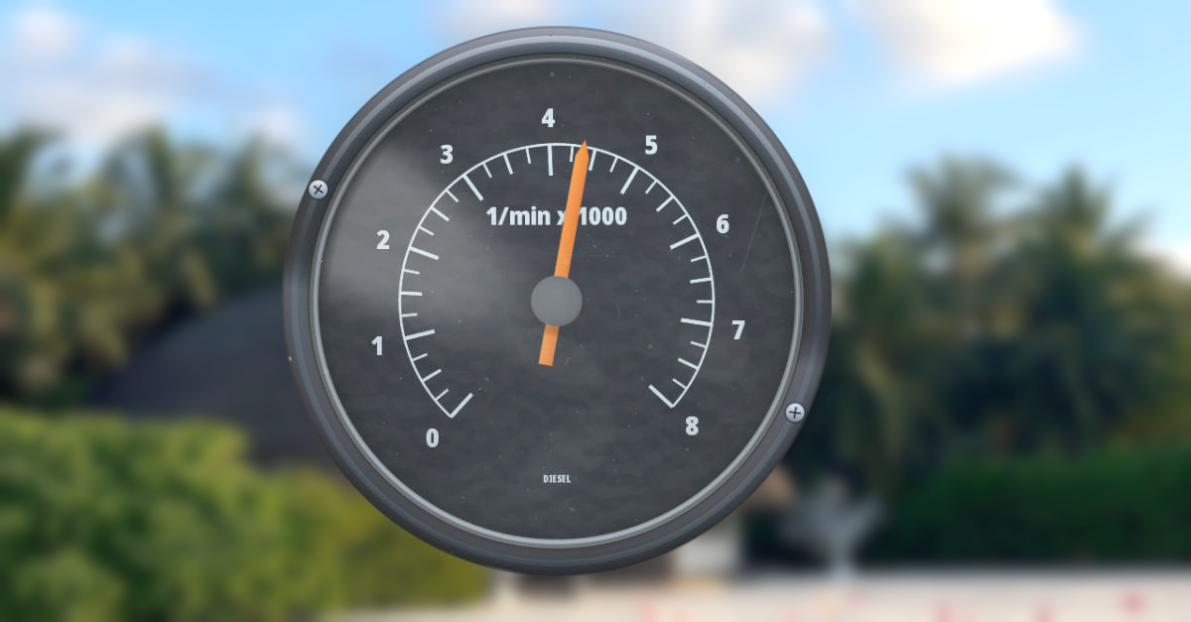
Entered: value=4375 unit=rpm
